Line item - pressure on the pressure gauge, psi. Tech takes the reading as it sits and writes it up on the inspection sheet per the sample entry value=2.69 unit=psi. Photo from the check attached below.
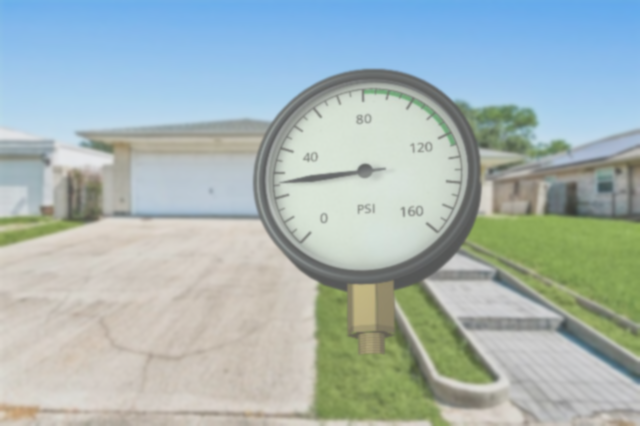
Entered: value=25 unit=psi
